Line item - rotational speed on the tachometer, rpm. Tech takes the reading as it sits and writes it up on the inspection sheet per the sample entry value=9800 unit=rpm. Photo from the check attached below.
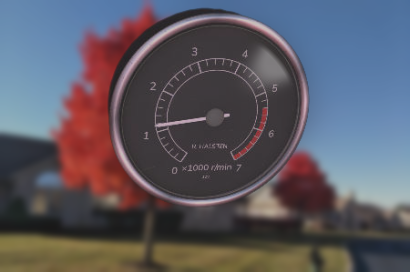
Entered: value=1200 unit=rpm
